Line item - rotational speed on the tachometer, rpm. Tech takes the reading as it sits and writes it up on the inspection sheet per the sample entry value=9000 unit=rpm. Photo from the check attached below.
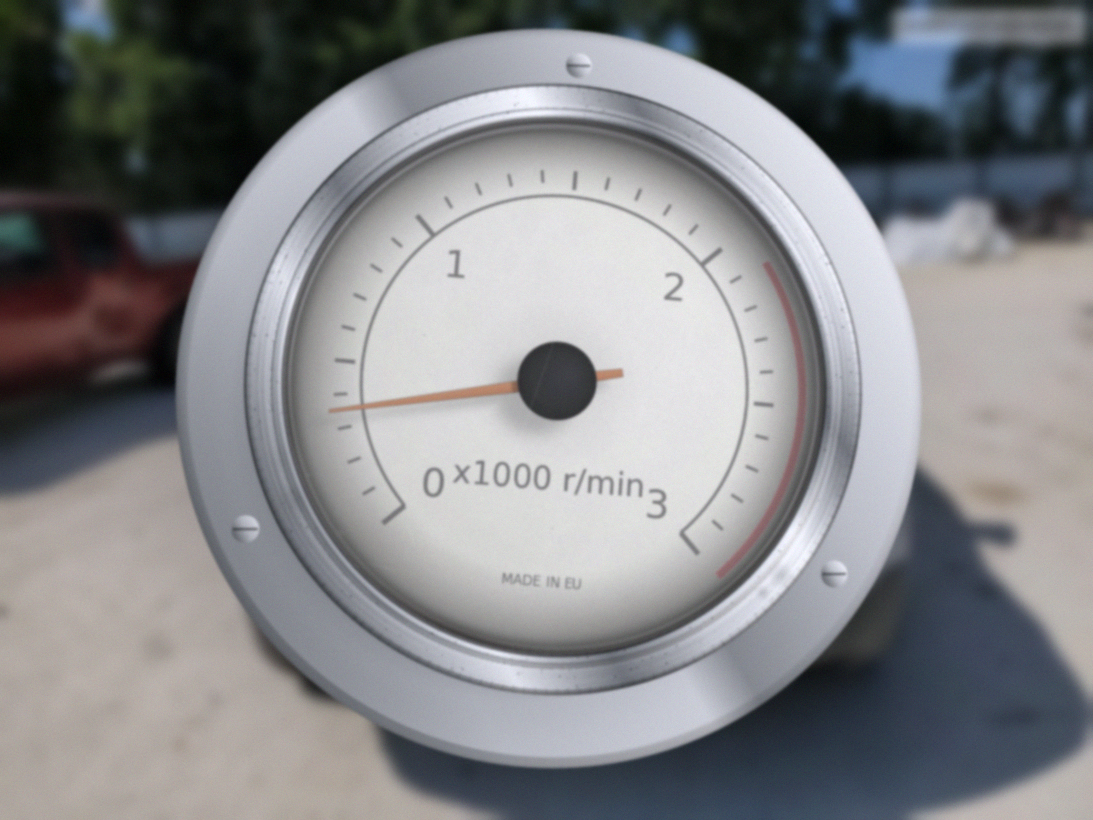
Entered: value=350 unit=rpm
